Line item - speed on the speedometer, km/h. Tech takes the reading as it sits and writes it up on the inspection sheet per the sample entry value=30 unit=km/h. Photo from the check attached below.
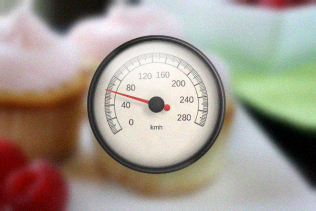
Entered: value=60 unit=km/h
